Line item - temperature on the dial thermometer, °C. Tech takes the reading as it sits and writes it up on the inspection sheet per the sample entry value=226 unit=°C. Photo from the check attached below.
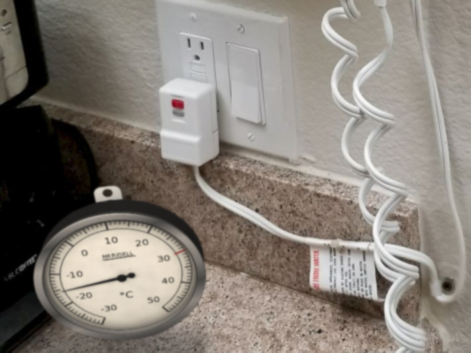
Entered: value=-15 unit=°C
